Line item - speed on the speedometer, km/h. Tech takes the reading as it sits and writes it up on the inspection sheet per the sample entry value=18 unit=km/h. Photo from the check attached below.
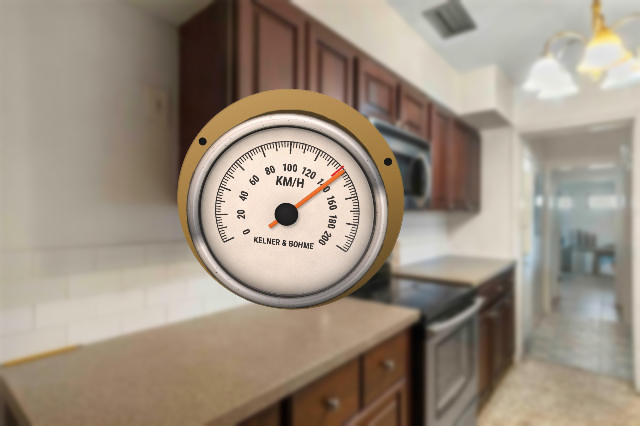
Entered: value=140 unit=km/h
